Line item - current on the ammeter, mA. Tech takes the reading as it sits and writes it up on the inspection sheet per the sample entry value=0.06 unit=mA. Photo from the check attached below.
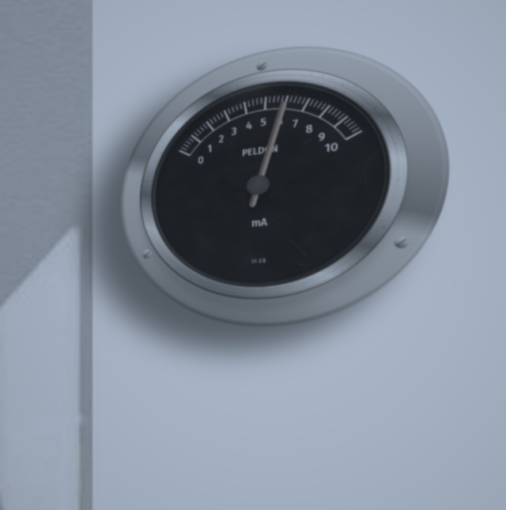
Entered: value=6 unit=mA
